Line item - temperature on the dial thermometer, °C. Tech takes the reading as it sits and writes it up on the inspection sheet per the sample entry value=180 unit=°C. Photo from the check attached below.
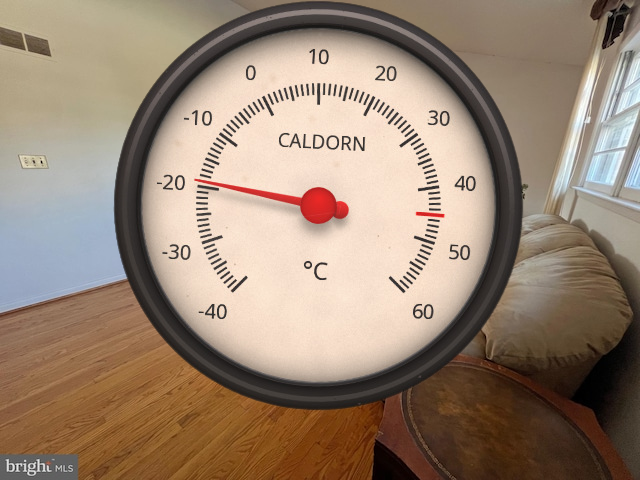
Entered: value=-19 unit=°C
